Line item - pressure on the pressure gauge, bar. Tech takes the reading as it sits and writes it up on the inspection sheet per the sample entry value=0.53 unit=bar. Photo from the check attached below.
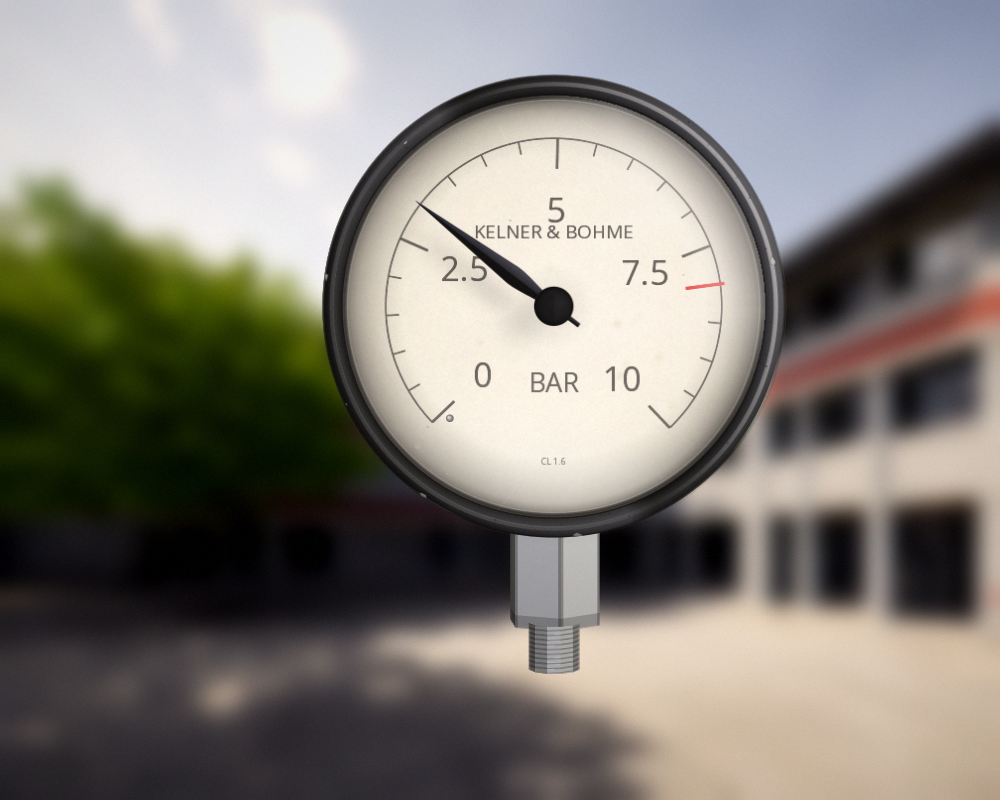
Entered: value=3 unit=bar
